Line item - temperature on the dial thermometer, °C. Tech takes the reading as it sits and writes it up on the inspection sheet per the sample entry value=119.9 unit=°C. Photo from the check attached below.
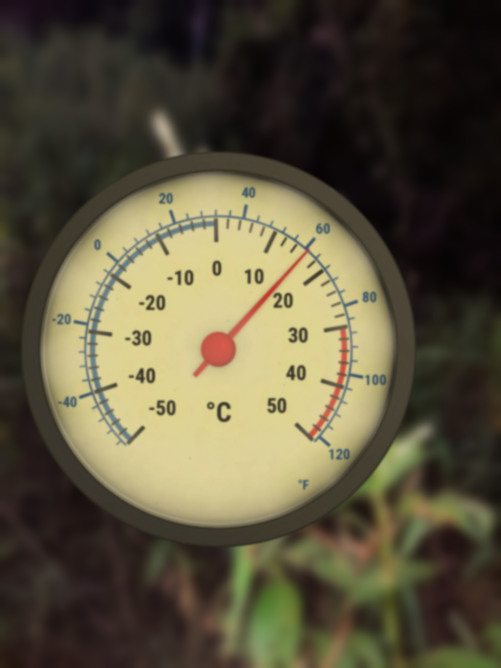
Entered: value=16 unit=°C
